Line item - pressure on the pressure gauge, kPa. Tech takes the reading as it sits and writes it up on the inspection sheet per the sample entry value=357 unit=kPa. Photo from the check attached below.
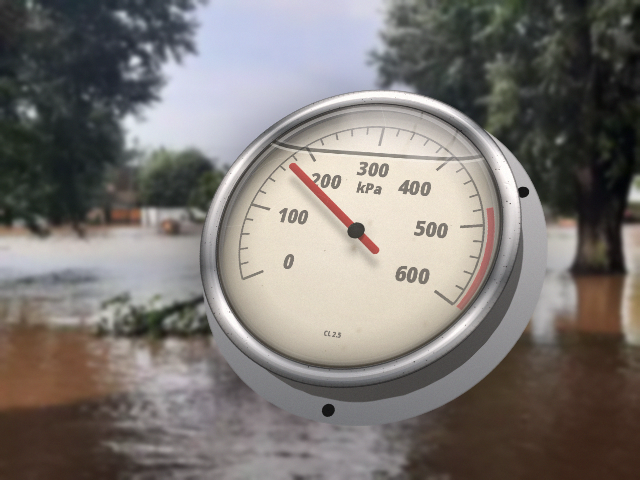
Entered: value=170 unit=kPa
